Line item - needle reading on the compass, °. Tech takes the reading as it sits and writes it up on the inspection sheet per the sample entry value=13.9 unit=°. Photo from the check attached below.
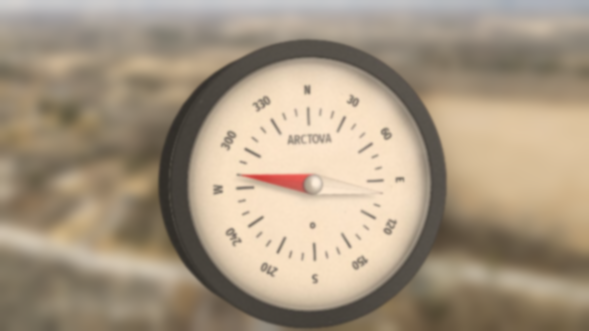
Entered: value=280 unit=°
